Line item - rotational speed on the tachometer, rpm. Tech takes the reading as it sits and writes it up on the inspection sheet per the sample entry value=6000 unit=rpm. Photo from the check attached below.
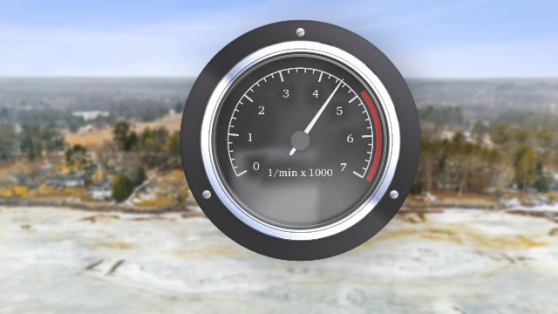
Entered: value=4500 unit=rpm
